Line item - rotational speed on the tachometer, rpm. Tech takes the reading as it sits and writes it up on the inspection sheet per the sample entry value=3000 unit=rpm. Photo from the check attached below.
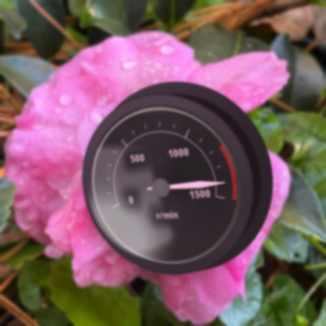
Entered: value=1400 unit=rpm
